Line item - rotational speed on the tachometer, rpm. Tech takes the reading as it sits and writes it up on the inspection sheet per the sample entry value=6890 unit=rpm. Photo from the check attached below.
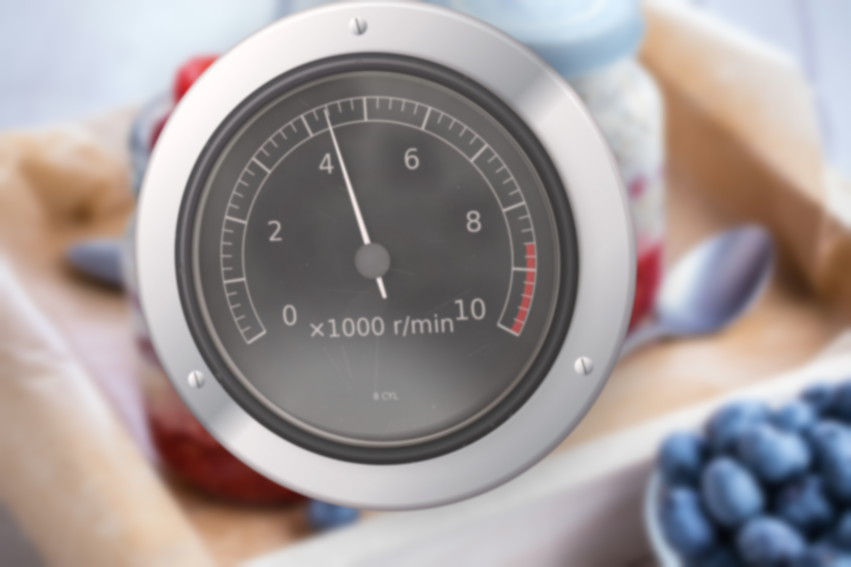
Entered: value=4400 unit=rpm
